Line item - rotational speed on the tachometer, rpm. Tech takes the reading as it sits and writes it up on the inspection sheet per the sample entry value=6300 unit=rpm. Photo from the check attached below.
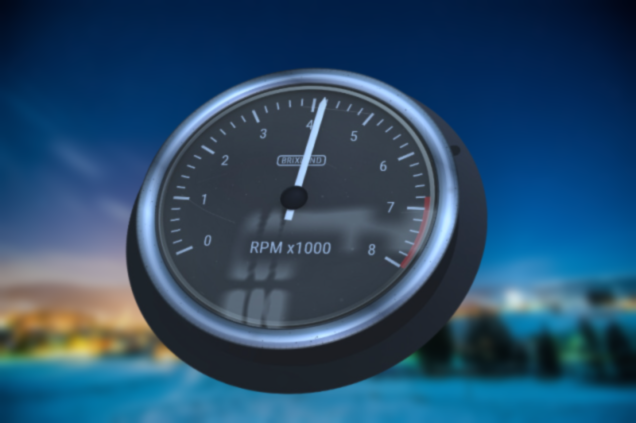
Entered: value=4200 unit=rpm
